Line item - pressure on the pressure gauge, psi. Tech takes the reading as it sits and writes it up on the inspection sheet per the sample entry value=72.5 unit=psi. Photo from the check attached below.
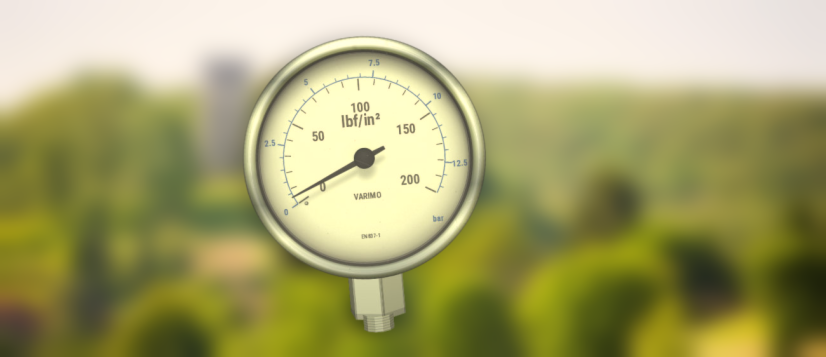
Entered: value=5 unit=psi
